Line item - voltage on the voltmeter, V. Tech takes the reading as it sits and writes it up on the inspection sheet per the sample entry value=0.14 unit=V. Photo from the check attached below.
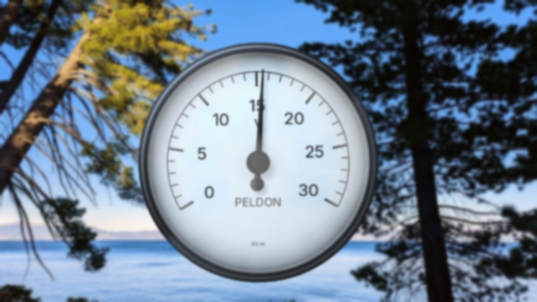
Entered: value=15.5 unit=V
